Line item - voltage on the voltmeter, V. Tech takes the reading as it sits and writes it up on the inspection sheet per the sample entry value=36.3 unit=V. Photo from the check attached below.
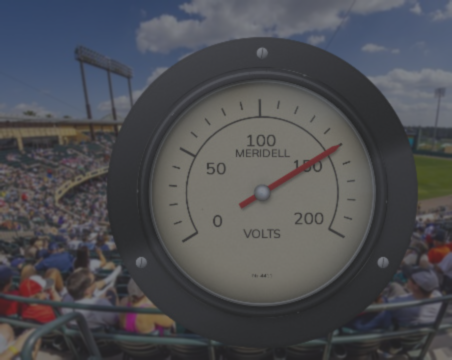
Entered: value=150 unit=V
